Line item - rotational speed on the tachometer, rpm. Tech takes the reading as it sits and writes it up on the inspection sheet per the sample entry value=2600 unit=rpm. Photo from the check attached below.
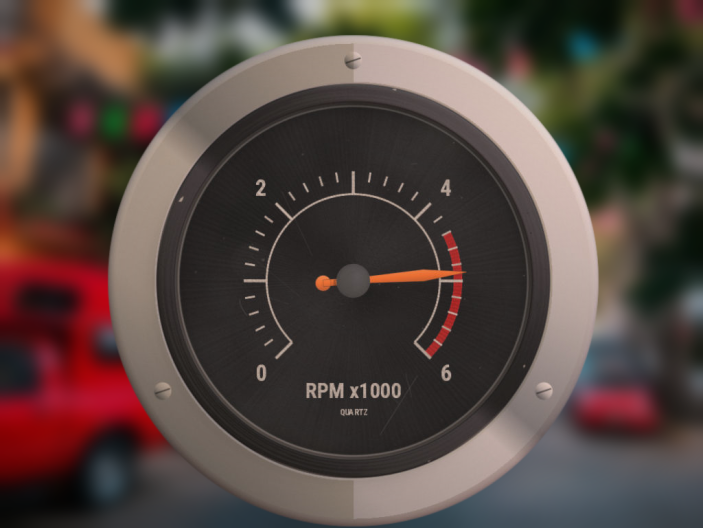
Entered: value=4900 unit=rpm
